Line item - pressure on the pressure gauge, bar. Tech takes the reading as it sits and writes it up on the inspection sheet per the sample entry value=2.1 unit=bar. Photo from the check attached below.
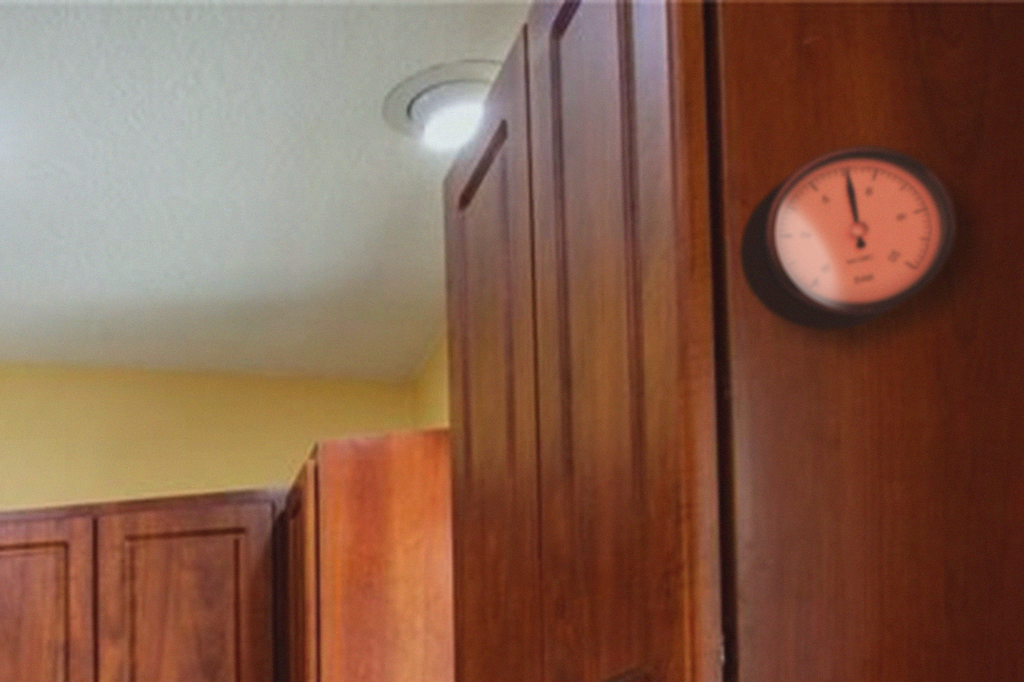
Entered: value=5 unit=bar
